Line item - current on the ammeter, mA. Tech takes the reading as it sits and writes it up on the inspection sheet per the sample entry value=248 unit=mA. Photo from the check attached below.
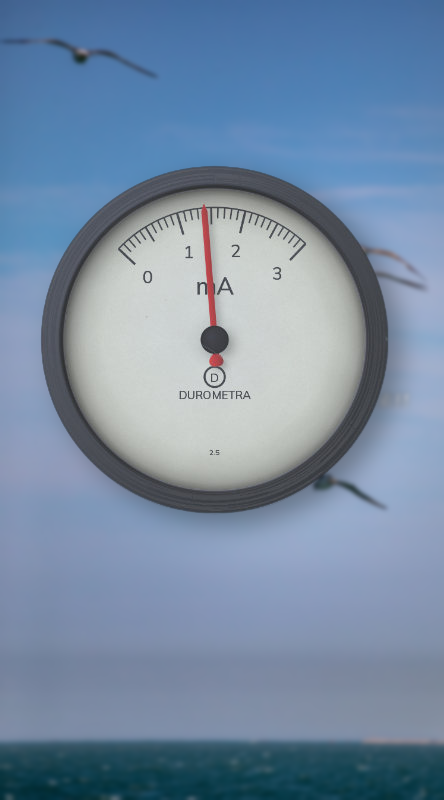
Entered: value=1.4 unit=mA
